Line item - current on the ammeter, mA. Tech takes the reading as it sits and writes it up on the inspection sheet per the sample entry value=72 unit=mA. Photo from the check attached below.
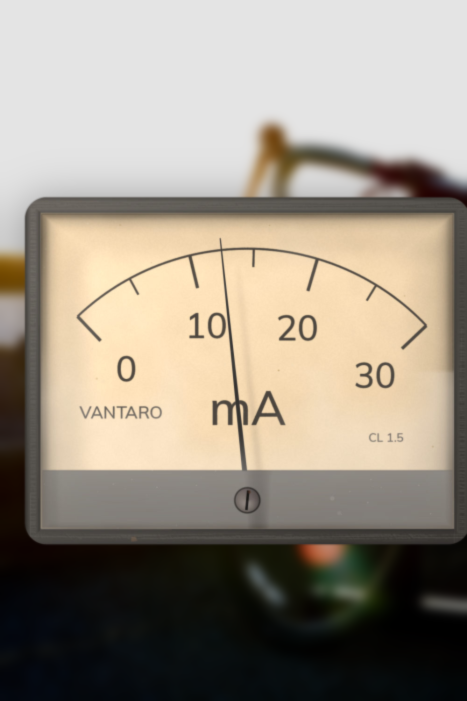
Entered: value=12.5 unit=mA
